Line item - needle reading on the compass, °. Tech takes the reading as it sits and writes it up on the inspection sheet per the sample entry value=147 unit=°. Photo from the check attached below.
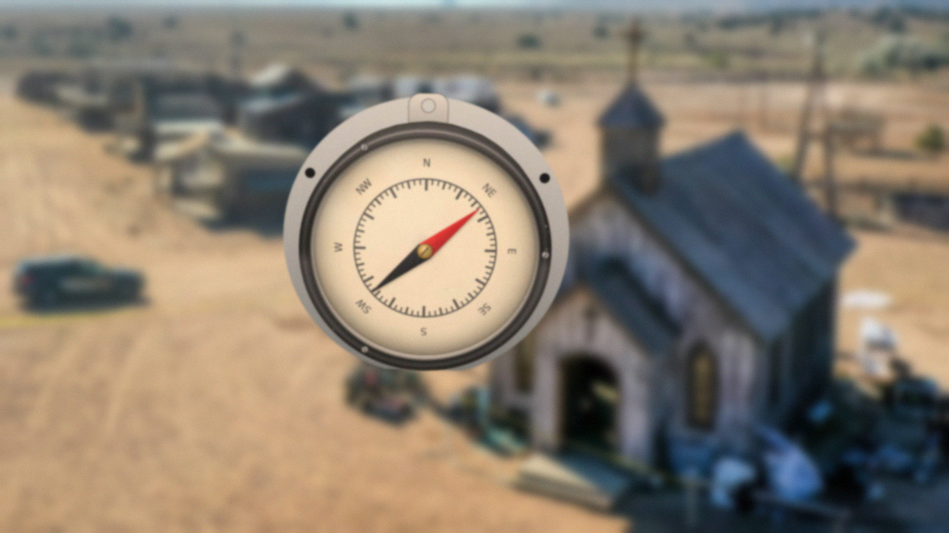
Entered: value=50 unit=°
